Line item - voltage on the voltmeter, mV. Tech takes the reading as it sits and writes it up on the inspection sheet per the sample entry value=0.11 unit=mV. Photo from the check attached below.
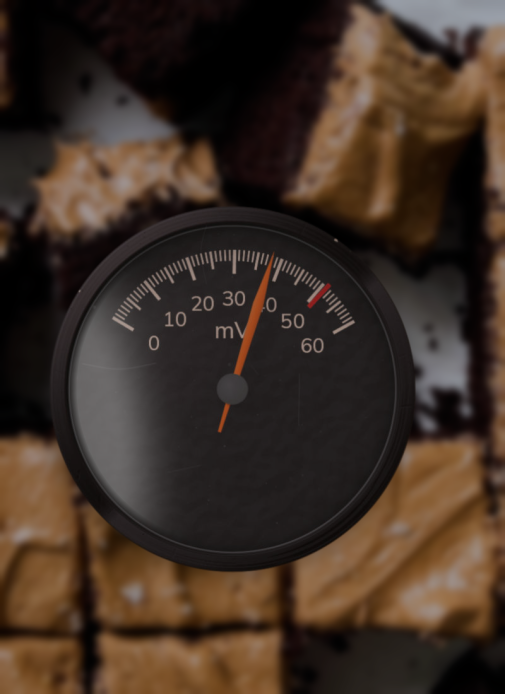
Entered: value=38 unit=mV
